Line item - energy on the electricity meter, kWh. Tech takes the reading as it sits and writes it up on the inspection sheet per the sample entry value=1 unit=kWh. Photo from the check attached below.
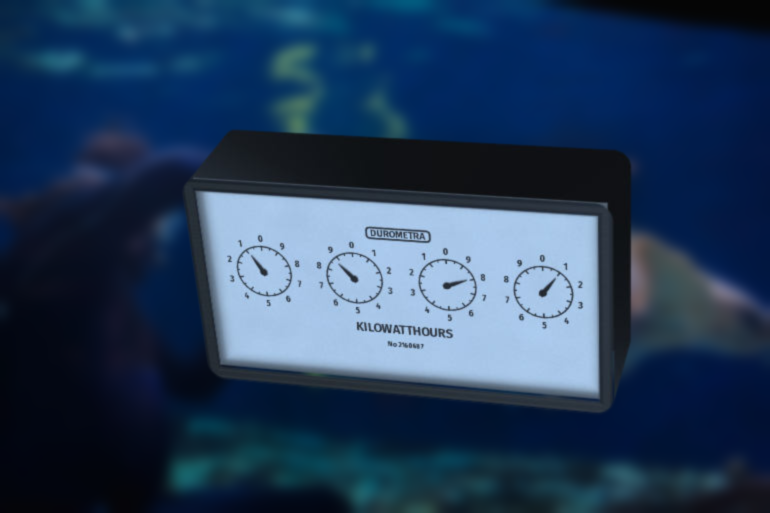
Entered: value=881 unit=kWh
